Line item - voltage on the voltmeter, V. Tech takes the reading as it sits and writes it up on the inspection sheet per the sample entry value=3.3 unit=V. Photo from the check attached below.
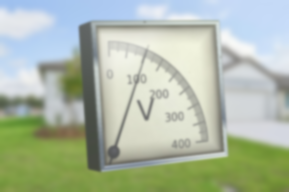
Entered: value=100 unit=V
